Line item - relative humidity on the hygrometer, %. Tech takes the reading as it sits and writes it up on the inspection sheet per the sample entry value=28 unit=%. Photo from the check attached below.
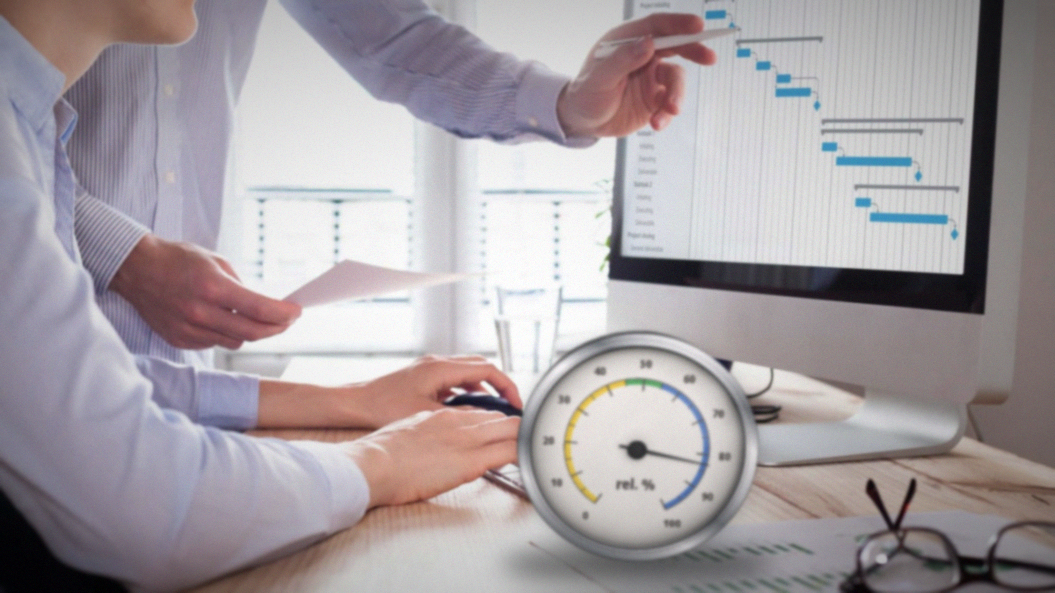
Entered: value=82.5 unit=%
